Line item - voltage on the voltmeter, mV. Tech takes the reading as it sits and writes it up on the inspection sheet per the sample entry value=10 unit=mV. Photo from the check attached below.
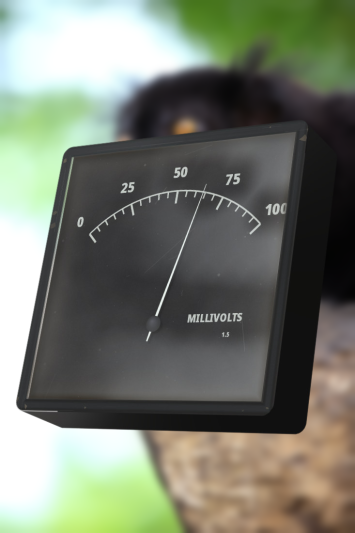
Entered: value=65 unit=mV
